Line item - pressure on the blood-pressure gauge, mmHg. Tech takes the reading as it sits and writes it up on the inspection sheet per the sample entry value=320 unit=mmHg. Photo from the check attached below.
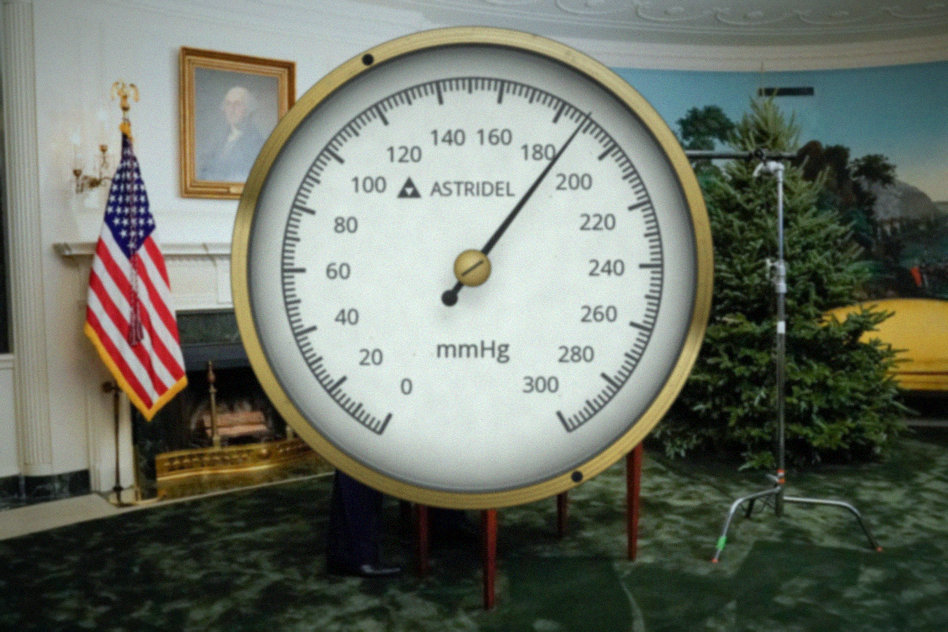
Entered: value=188 unit=mmHg
